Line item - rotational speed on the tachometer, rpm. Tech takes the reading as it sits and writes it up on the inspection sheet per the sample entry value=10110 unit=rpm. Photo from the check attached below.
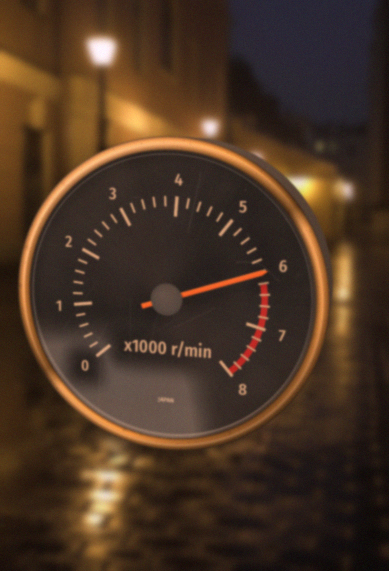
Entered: value=6000 unit=rpm
